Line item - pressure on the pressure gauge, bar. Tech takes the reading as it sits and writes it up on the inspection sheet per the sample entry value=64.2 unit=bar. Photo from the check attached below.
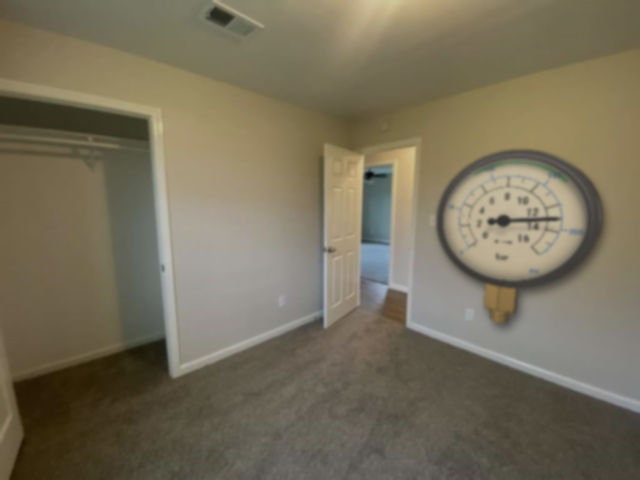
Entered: value=13 unit=bar
